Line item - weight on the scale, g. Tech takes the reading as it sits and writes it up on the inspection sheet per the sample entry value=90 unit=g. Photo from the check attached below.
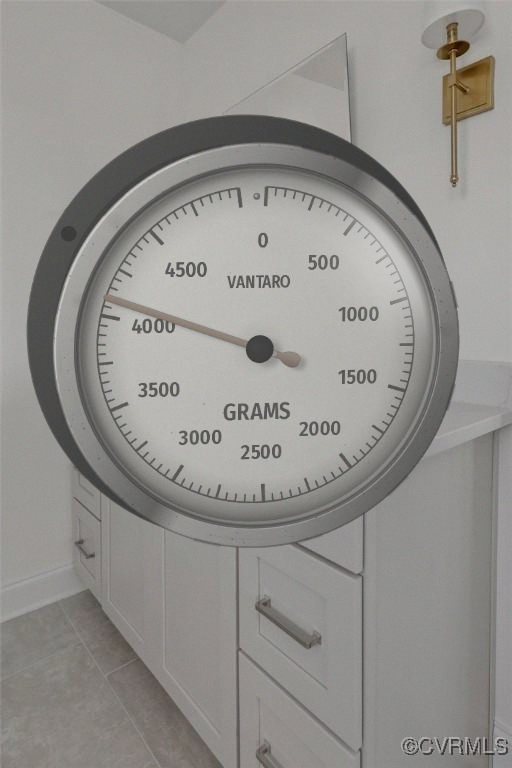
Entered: value=4100 unit=g
